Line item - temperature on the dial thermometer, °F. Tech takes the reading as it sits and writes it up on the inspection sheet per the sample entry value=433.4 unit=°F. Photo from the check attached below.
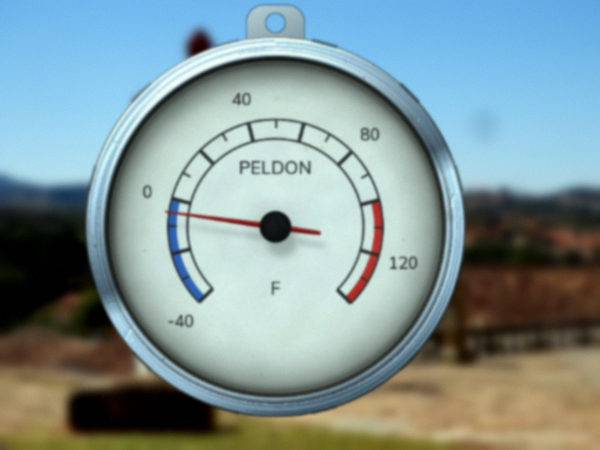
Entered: value=-5 unit=°F
